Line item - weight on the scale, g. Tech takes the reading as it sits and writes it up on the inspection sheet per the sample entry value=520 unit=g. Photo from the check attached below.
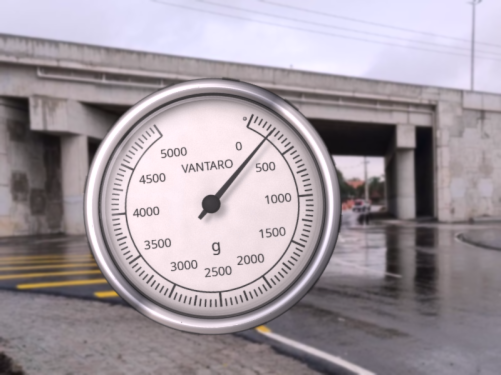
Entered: value=250 unit=g
